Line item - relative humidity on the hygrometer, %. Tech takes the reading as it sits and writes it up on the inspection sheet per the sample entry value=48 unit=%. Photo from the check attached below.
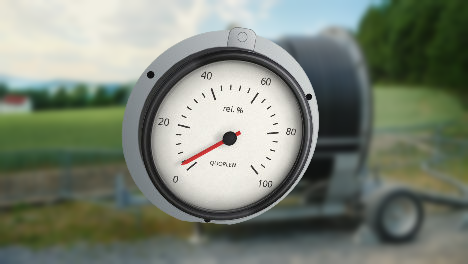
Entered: value=4 unit=%
